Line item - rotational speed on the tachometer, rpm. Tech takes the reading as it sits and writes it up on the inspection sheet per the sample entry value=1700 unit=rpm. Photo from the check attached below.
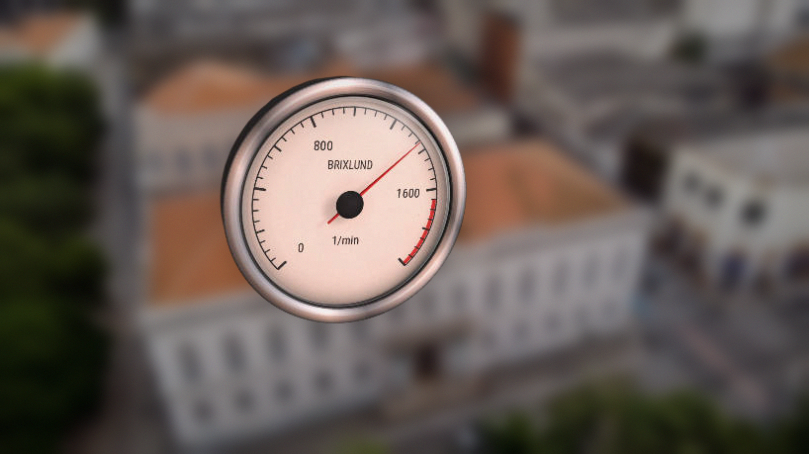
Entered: value=1350 unit=rpm
